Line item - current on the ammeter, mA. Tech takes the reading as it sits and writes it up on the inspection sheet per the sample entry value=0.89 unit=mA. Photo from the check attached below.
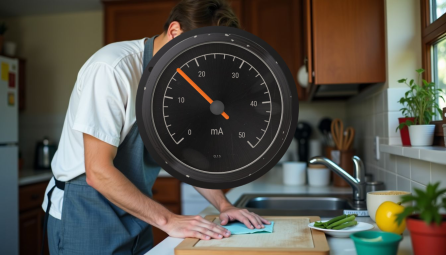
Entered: value=16 unit=mA
